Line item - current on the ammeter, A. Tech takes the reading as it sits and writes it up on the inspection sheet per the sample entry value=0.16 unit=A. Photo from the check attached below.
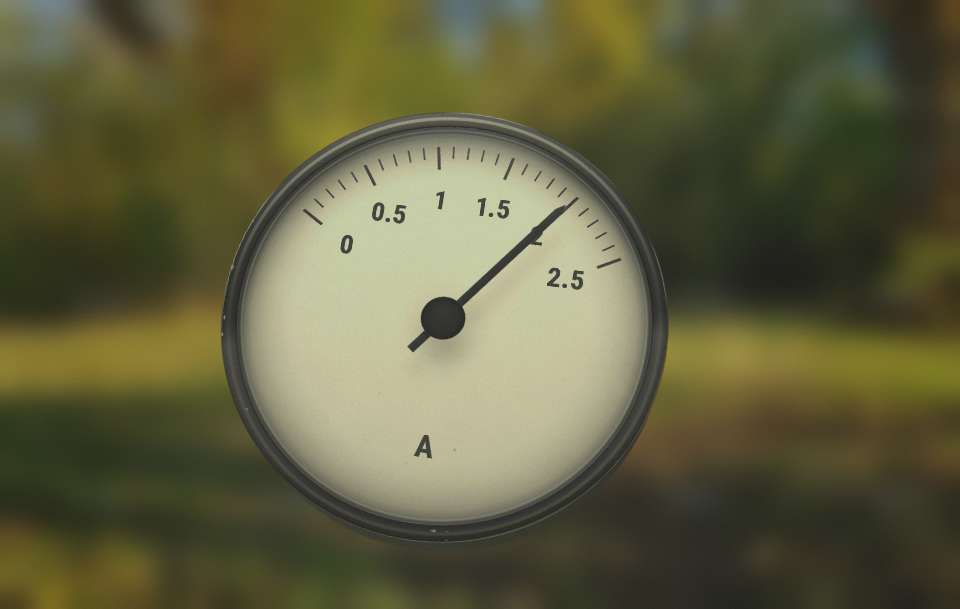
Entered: value=2 unit=A
